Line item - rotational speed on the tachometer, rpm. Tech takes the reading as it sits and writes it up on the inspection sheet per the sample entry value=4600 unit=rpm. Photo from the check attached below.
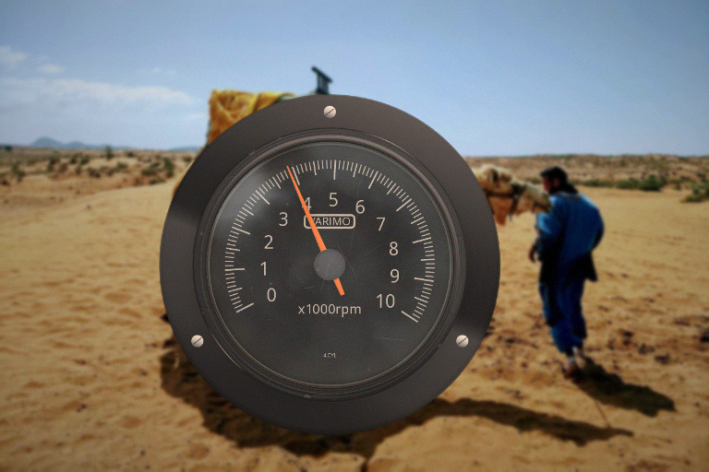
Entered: value=3900 unit=rpm
